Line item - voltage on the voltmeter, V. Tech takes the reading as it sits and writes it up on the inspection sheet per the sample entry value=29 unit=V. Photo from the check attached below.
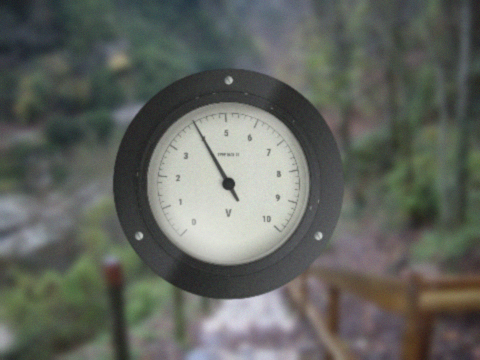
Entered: value=4 unit=V
